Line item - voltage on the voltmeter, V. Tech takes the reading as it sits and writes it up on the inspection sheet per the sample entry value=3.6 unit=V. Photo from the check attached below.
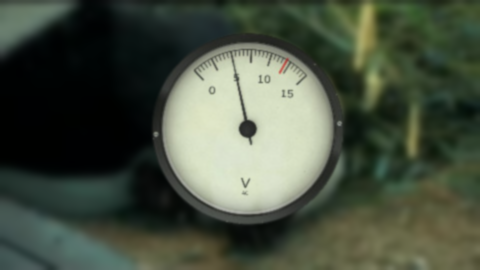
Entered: value=5 unit=V
